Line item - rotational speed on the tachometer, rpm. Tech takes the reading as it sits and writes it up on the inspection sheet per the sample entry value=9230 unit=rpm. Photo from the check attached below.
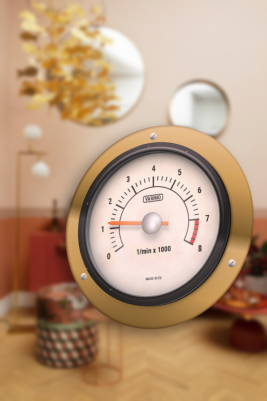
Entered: value=1200 unit=rpm
